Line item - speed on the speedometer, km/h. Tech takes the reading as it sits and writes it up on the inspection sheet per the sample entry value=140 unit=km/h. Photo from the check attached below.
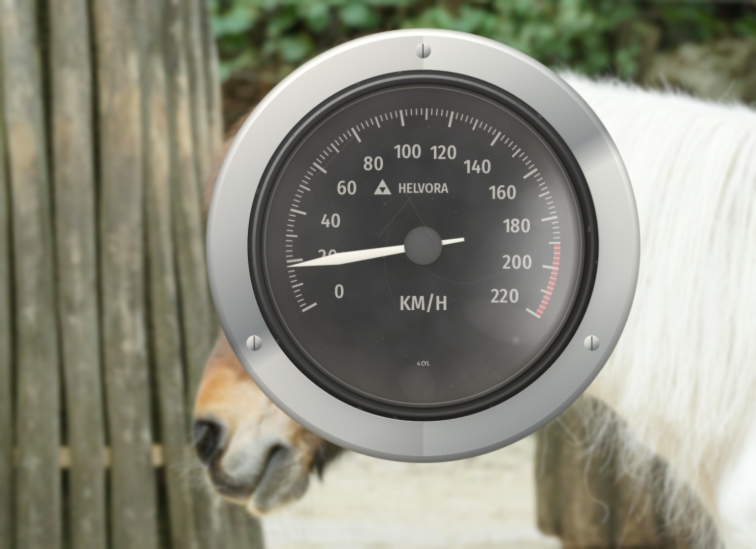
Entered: value=18 unit=km/h
